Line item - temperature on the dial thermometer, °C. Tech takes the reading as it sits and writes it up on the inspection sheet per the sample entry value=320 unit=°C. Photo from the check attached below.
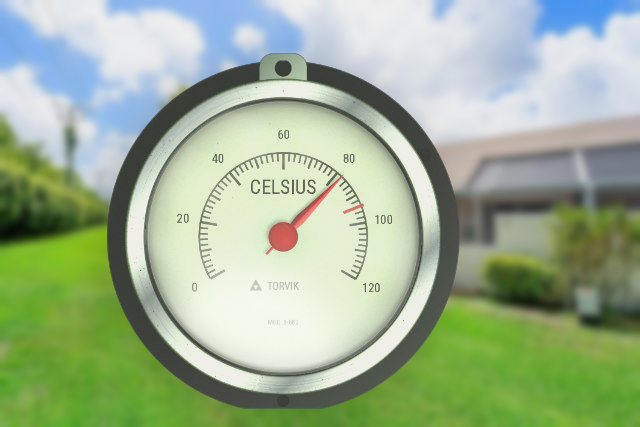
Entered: value=82 unit=°C
